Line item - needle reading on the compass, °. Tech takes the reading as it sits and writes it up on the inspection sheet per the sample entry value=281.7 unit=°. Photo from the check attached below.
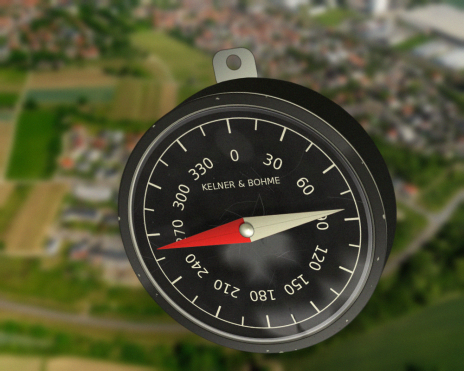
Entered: value=262.5 unit=°
